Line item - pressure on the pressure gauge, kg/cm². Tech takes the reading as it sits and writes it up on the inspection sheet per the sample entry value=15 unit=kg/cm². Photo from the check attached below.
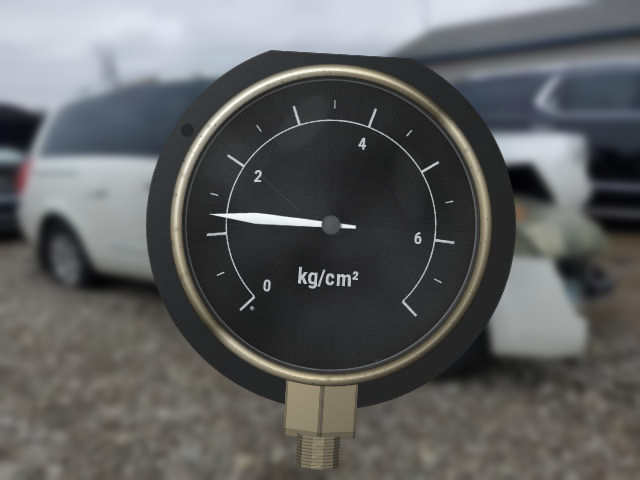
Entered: value=1.25 unit=kg/cm²
